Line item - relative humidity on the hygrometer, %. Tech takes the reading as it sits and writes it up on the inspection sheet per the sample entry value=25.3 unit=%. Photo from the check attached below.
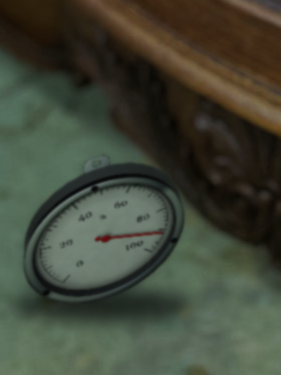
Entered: value=90 unit=%
